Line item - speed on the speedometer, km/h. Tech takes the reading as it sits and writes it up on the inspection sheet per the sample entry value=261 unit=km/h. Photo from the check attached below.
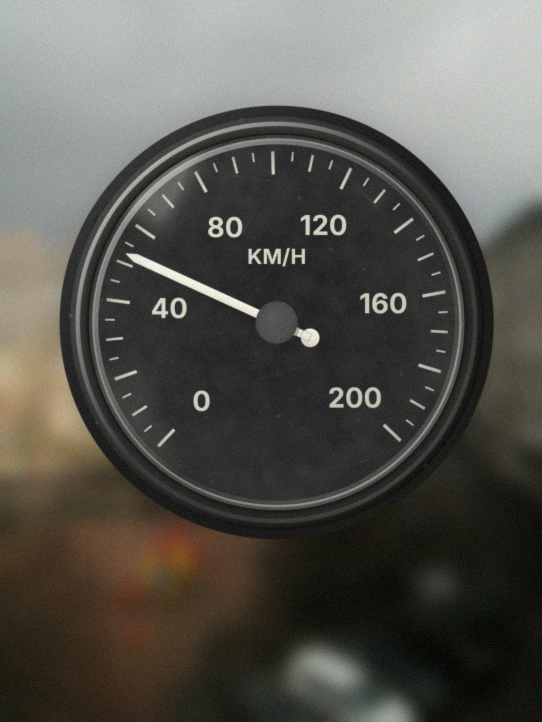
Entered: value=52.5 unit=km/h
